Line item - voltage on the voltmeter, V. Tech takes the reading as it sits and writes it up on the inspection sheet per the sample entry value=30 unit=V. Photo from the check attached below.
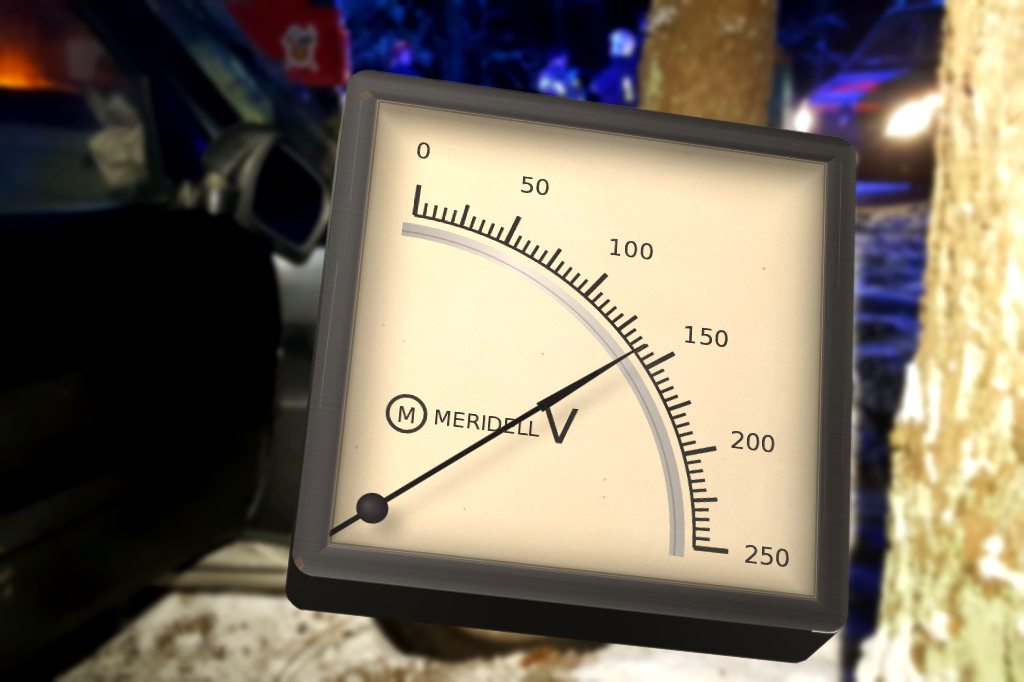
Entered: value=140 unit=V
